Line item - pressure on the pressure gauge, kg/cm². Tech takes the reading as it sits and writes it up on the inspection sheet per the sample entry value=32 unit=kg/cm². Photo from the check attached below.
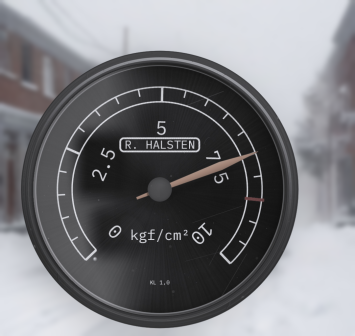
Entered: value=7.5 unit=kg/cm²
